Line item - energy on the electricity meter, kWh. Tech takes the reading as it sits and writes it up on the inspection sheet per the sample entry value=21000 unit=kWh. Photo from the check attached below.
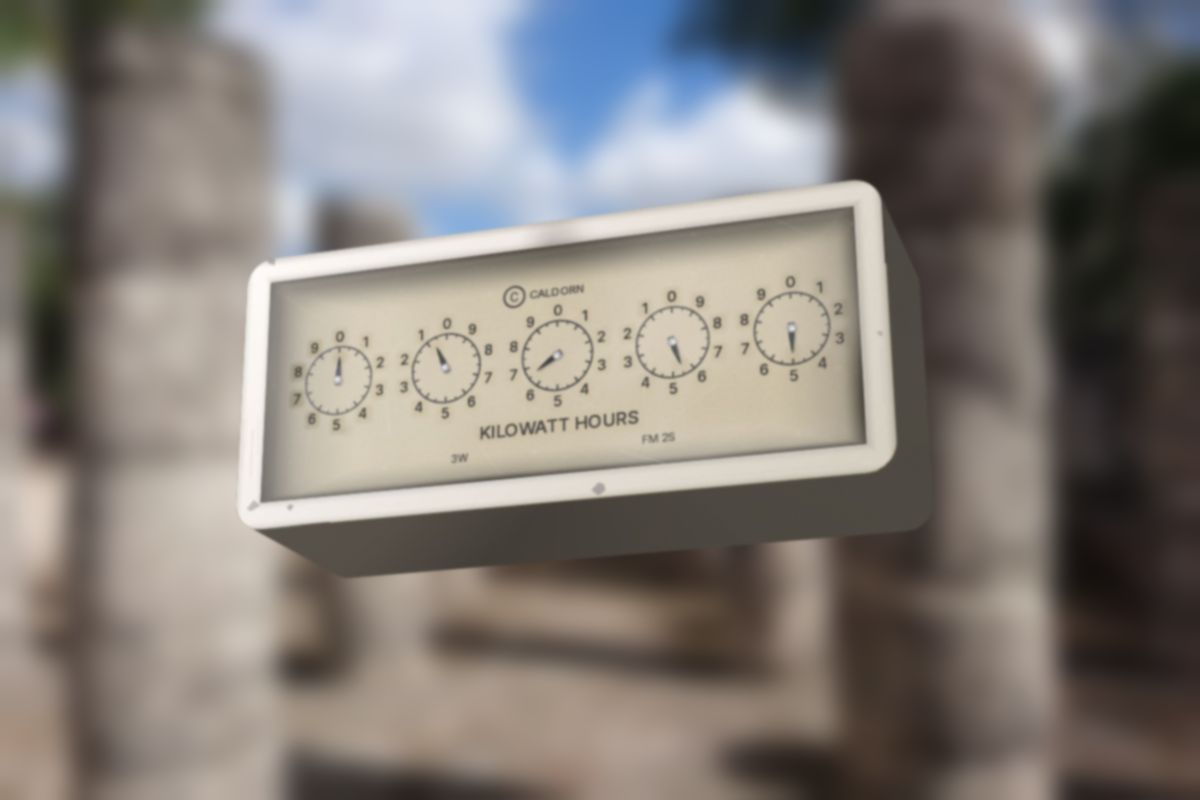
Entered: value=655 unit=kWh
